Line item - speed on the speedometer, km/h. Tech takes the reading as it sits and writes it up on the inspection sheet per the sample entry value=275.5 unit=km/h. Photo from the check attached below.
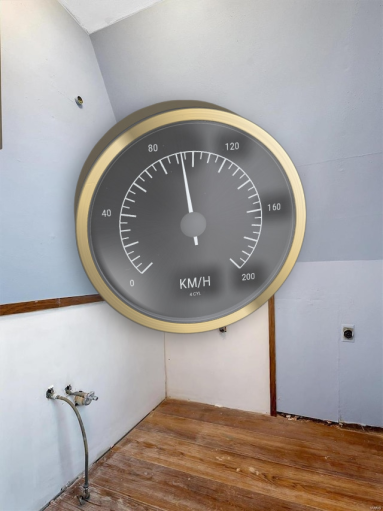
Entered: value=92.5 unit=km/h
